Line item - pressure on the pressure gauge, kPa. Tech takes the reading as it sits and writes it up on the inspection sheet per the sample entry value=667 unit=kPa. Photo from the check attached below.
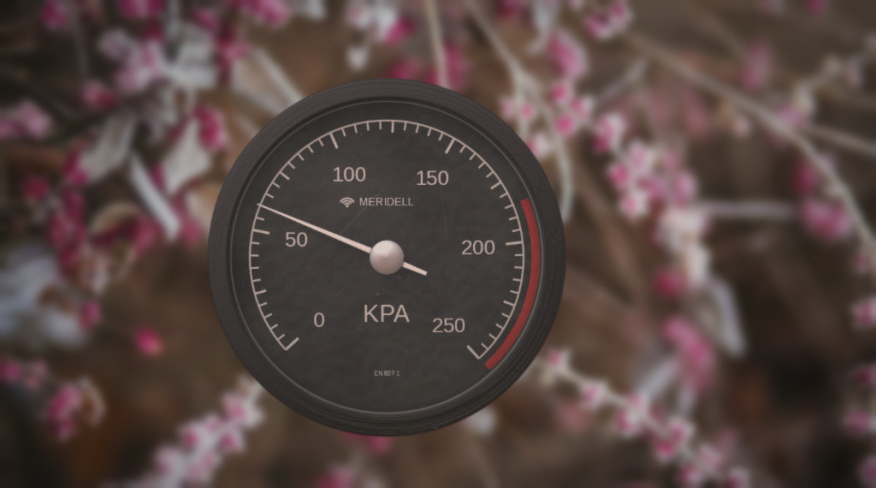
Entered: value=60 unit=kPa
